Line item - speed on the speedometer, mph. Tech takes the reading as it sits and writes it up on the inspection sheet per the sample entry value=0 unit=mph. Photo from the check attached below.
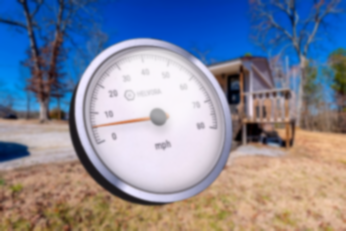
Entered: value=5 unit=mph
